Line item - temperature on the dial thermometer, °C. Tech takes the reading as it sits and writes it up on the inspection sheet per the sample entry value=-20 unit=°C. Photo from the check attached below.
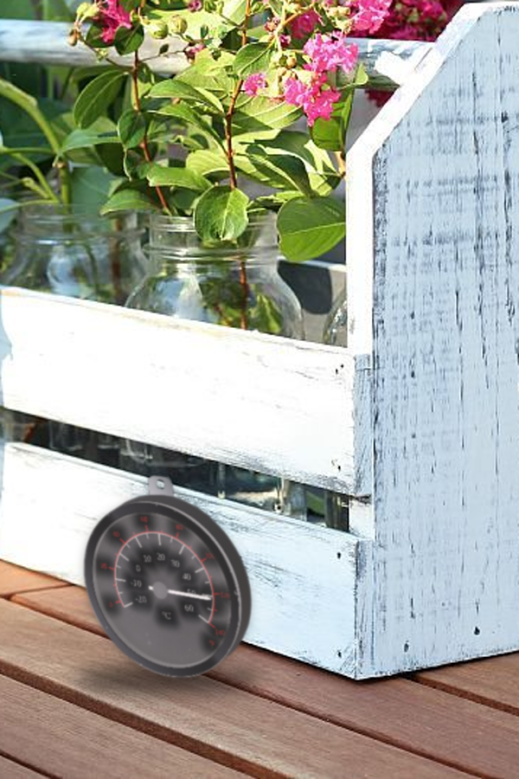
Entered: value=50 unit=°C
